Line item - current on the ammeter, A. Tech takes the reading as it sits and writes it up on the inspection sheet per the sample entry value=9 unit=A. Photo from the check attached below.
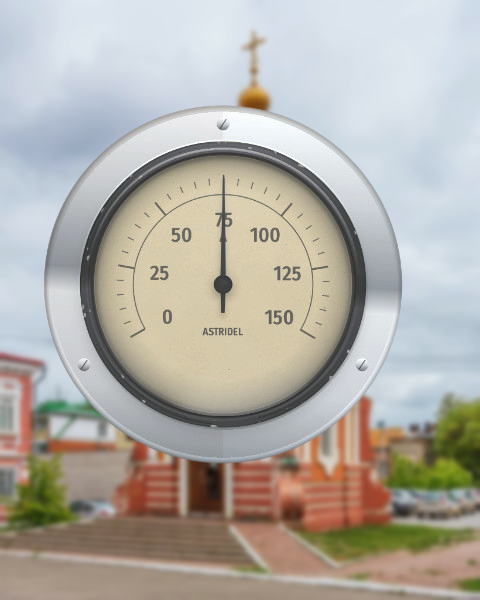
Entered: value=75 unit=A
